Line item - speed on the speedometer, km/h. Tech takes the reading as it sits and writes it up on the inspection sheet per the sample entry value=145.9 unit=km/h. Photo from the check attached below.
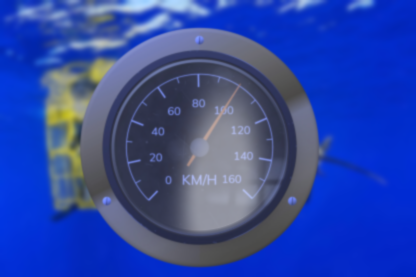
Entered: value=100 unit=km/h
